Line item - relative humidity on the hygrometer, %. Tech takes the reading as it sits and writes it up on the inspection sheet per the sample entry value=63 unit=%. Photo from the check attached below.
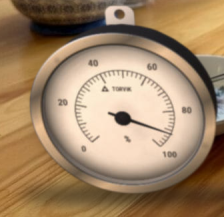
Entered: value=90 unit=%
